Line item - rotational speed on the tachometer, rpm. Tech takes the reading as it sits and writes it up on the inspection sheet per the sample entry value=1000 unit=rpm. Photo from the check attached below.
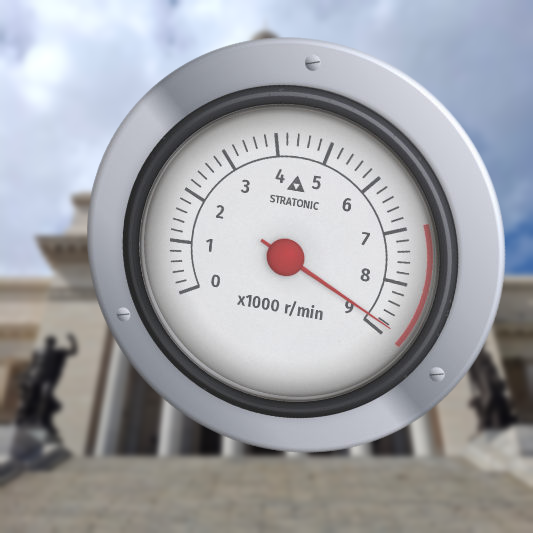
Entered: value=8800 unit=rpm
